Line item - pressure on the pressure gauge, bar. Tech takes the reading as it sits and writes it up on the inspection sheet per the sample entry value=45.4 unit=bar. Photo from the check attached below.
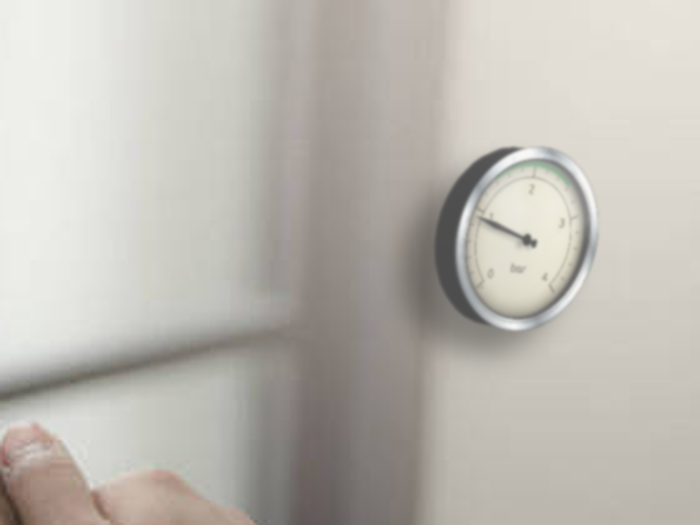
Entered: value=0.9 unit=bar
